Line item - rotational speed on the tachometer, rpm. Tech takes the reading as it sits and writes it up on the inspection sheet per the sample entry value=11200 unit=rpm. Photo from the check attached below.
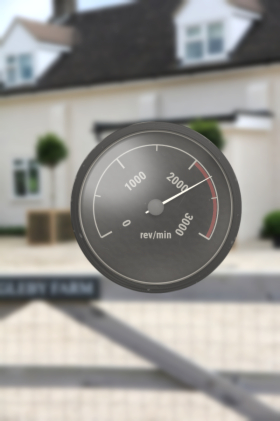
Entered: value=2250 unit=rpm
